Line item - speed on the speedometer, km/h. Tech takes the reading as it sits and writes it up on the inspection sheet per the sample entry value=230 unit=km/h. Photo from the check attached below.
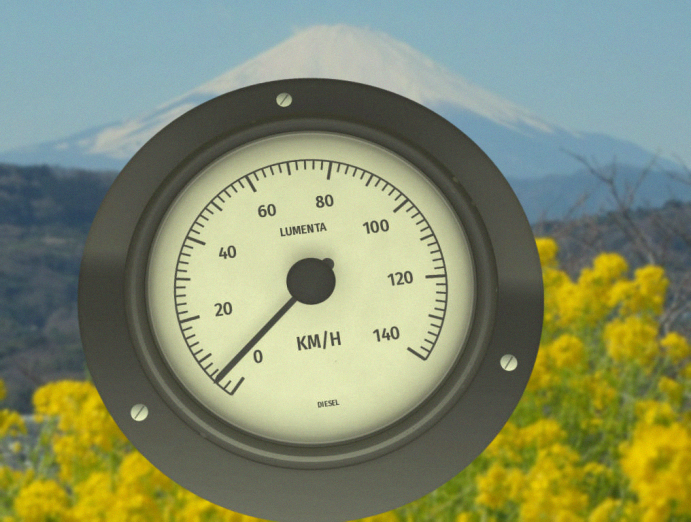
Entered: value=4 unit=km/h
